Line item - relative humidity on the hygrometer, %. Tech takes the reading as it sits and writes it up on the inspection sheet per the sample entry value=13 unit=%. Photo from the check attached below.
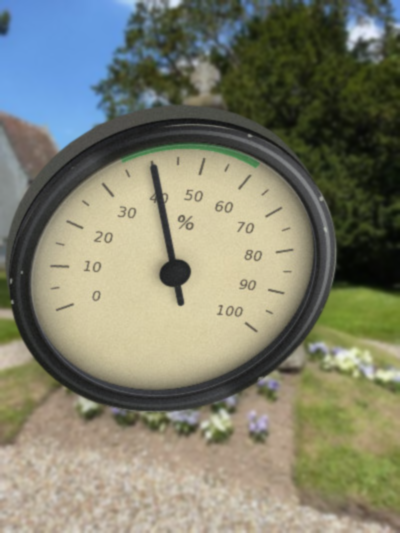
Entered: value=40 unit=%
